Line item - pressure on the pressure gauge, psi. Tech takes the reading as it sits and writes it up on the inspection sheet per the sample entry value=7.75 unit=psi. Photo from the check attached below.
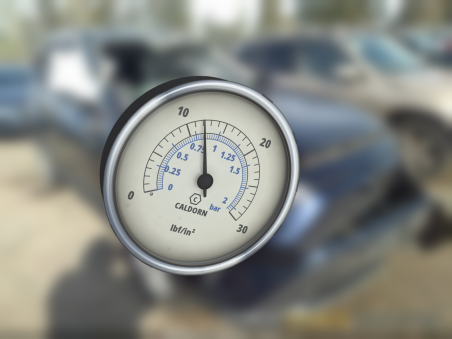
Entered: value=12 unit=psi
